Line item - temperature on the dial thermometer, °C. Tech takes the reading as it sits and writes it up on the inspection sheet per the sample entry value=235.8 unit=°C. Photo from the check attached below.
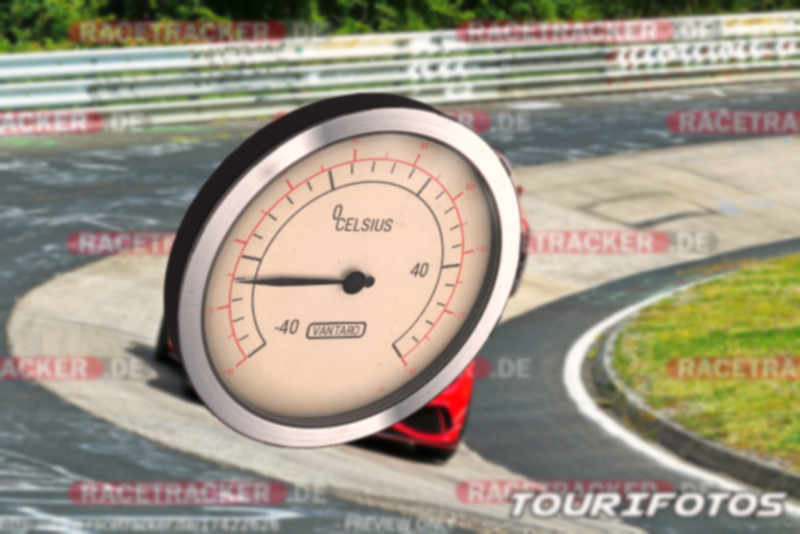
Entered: value=-24 unit=°C
